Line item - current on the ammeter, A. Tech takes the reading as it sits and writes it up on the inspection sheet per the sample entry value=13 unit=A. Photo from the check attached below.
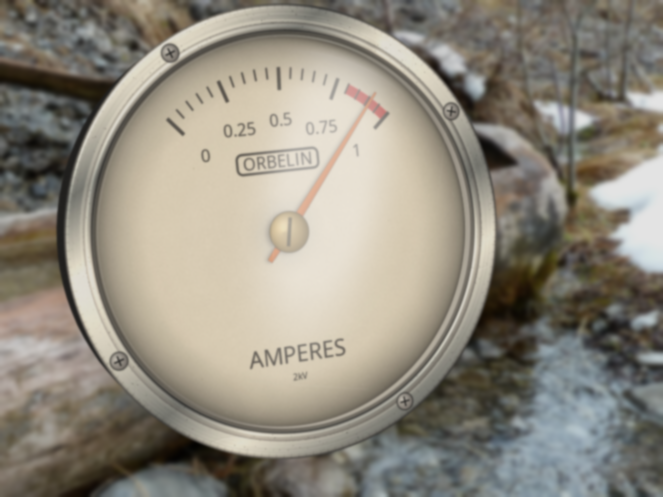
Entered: value=0.9 unit=A
